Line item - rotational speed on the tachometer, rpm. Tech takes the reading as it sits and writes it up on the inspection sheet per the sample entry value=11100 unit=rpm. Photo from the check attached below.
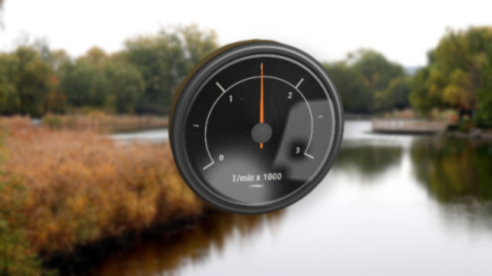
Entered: value=1500 unit=rpm
